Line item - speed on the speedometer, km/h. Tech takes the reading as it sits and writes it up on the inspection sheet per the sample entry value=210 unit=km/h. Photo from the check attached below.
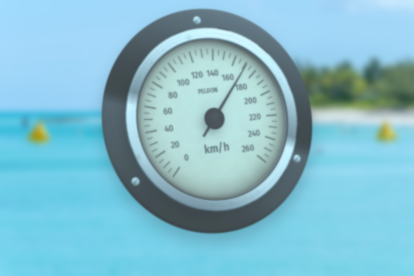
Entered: value=170 unit=km/h
